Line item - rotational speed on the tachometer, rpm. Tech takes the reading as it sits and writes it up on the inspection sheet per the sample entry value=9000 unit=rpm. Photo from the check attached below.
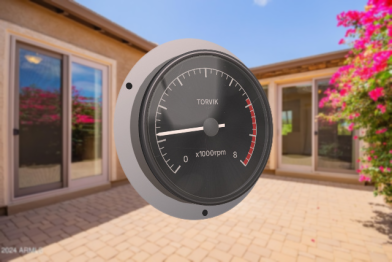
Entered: value=1200 unit=rpm
